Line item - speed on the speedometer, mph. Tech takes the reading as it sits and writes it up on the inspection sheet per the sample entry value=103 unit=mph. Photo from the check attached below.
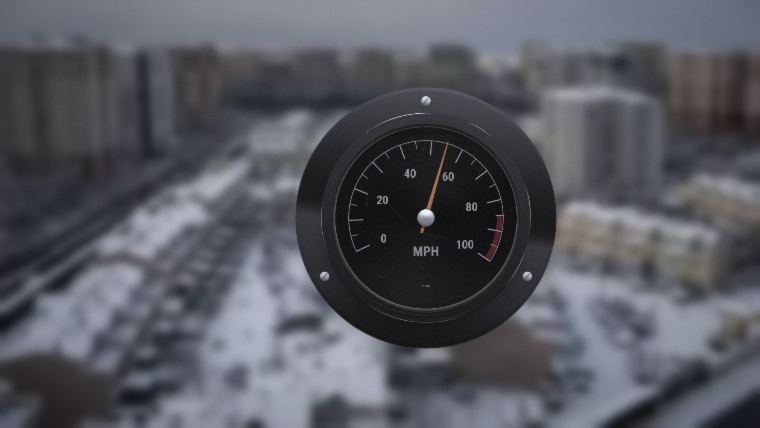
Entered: value=55 unit=mph
